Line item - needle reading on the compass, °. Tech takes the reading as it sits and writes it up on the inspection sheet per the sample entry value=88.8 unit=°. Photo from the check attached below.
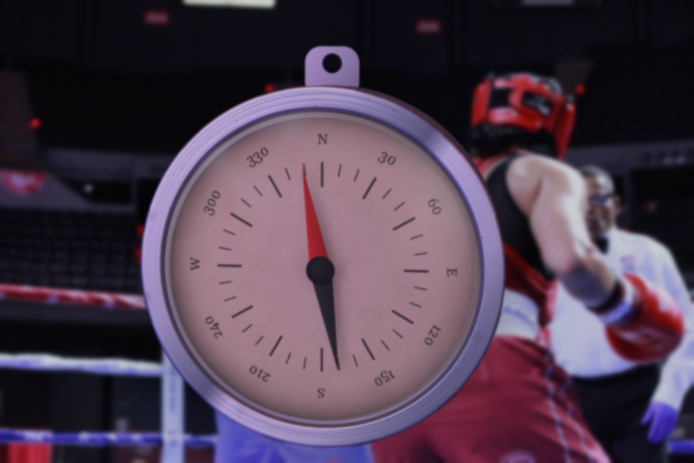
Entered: value=350 unit=°
